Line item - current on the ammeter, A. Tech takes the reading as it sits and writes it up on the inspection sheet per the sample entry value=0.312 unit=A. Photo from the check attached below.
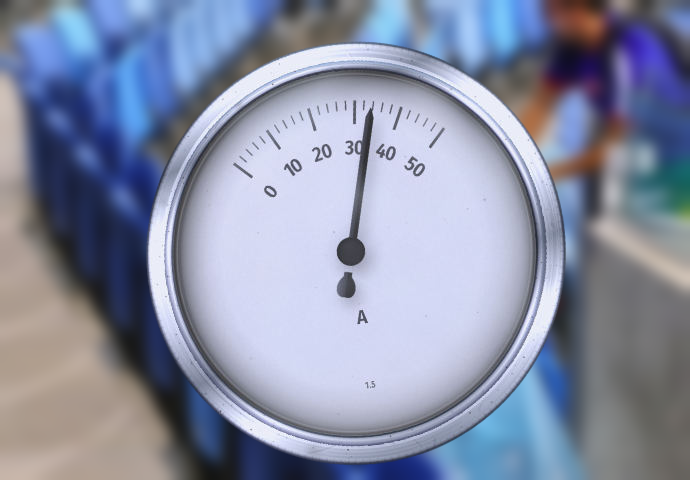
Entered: value=34 unit=A
